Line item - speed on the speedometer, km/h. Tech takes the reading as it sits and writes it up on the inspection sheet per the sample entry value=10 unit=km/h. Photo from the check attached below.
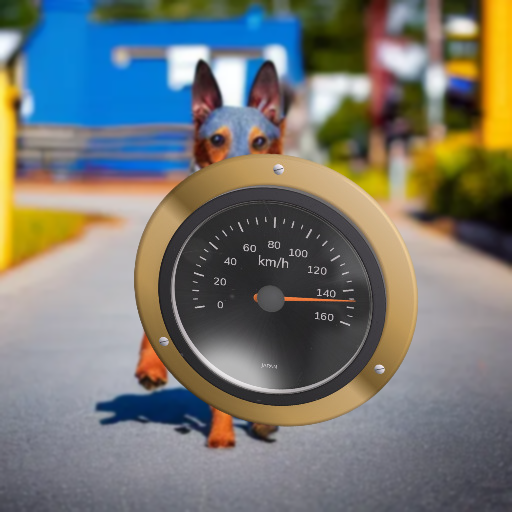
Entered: value=145 unit=km/h
